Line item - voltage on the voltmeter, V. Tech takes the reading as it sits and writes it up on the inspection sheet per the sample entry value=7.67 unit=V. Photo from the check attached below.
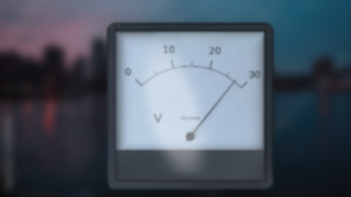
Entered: value=27.5 unit=V
